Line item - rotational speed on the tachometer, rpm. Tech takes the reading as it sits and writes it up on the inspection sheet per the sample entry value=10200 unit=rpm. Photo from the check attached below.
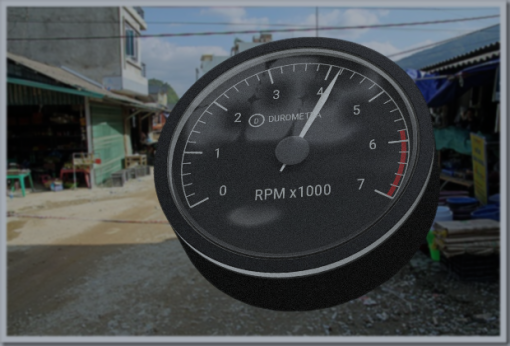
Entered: value=4200 unit=rpm
